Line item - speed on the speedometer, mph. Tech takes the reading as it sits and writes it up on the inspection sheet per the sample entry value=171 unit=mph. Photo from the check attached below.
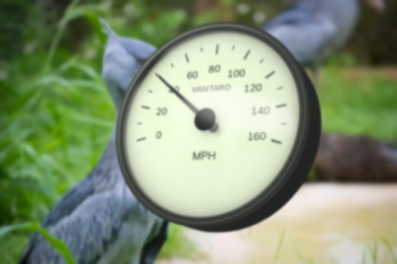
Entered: value=40 unit=mph
